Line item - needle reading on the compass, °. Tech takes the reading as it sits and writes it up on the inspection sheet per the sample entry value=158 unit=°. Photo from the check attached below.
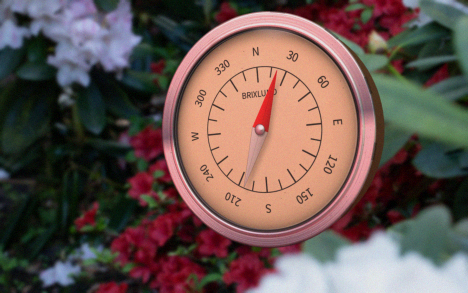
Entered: value=22.5 unit=°
